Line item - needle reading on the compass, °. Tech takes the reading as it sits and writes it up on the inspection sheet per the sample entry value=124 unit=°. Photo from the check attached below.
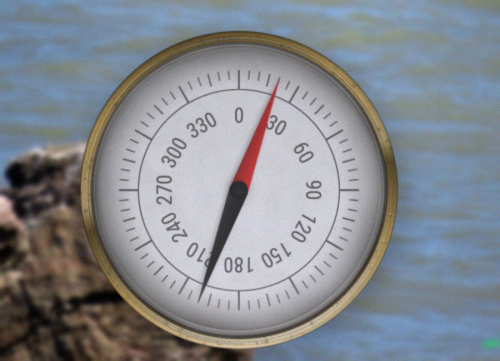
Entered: value=20 unit=°
